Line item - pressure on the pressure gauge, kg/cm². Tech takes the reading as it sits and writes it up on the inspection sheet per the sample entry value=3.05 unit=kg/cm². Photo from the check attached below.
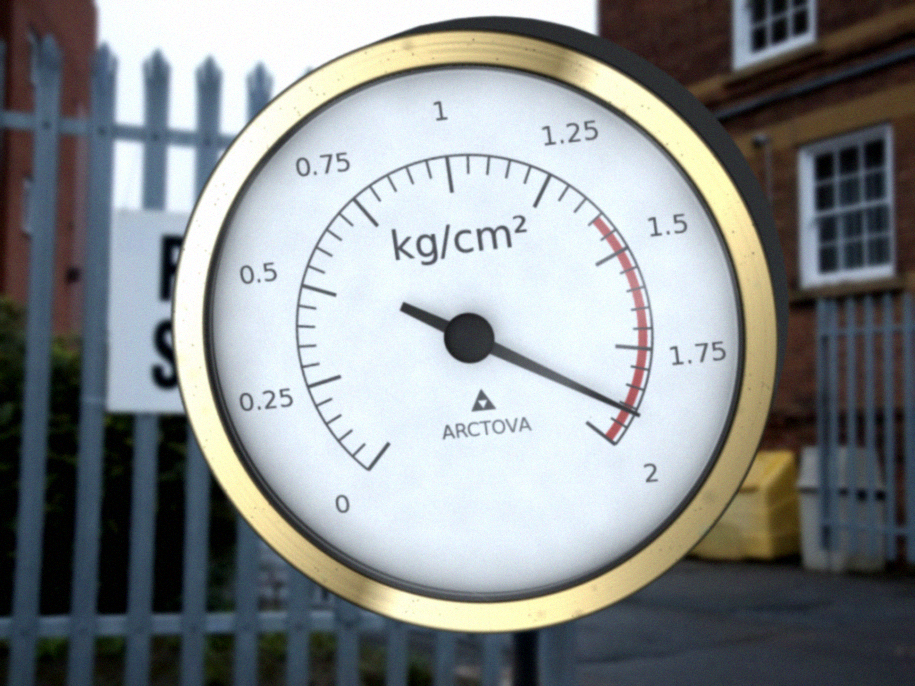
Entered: value=1.9 unit=kg/cm²
